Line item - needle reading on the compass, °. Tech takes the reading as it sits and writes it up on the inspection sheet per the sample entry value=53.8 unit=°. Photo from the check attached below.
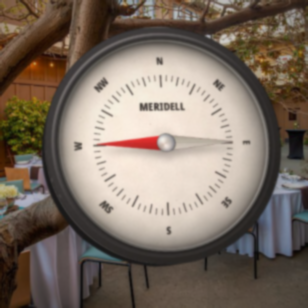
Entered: value=270 unit=°
